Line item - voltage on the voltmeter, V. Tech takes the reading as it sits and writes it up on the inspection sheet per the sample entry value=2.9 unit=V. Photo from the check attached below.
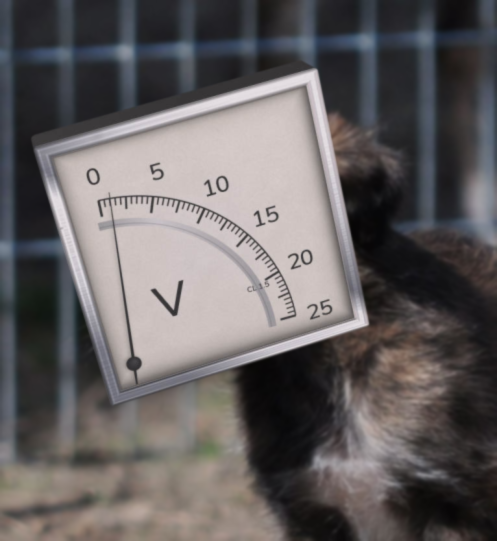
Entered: value=1 unit=V
